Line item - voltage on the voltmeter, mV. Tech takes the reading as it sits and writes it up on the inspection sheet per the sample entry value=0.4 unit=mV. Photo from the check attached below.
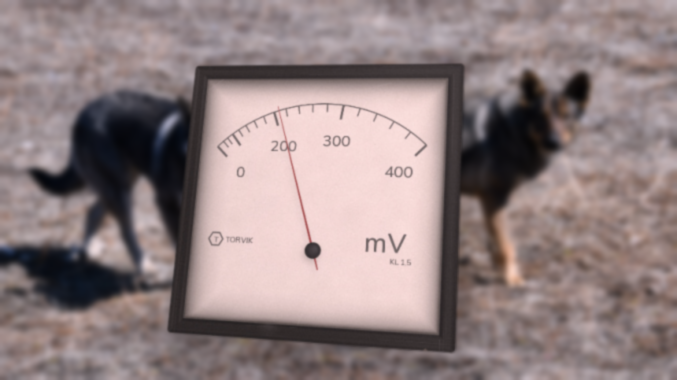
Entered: value=210 unit=mV
